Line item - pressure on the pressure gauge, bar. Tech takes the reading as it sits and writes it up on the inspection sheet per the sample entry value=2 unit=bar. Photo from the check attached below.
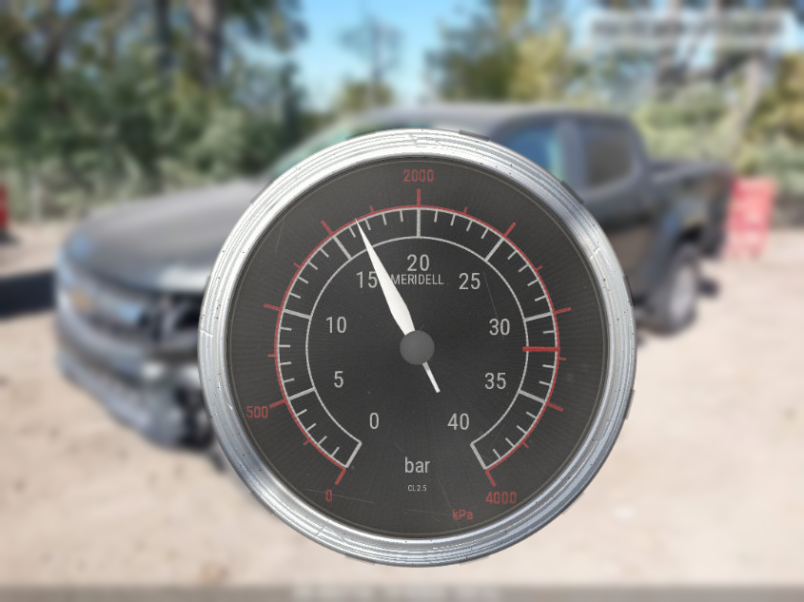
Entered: value=16.5 unit=bar
